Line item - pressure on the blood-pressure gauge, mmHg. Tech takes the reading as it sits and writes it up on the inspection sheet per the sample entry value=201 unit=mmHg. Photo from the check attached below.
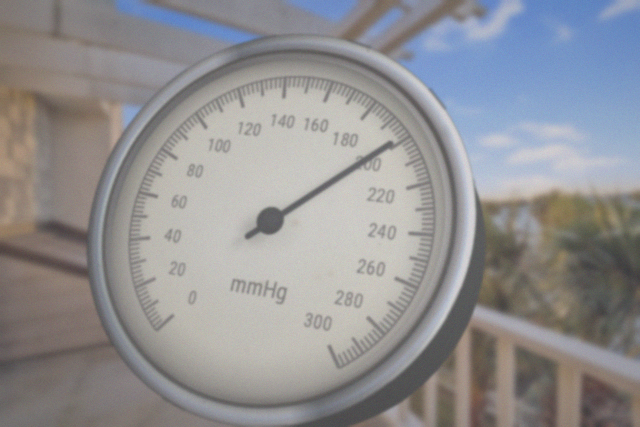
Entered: value=200 unit=mmHg
